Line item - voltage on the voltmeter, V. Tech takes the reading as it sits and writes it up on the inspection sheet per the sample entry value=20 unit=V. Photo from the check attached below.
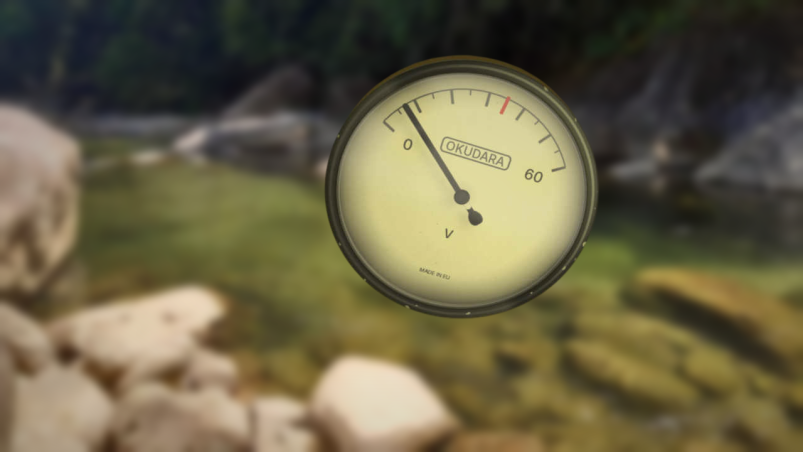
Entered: value=7.5 unit=V
